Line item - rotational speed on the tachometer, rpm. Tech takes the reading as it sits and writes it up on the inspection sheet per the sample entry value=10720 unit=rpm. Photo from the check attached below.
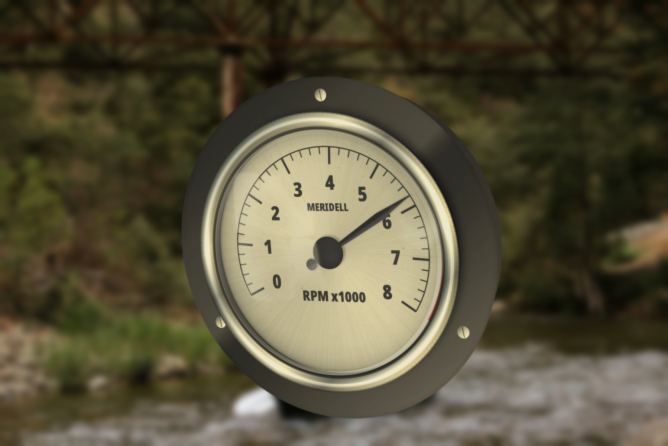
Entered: value=5800 unit=rpm
